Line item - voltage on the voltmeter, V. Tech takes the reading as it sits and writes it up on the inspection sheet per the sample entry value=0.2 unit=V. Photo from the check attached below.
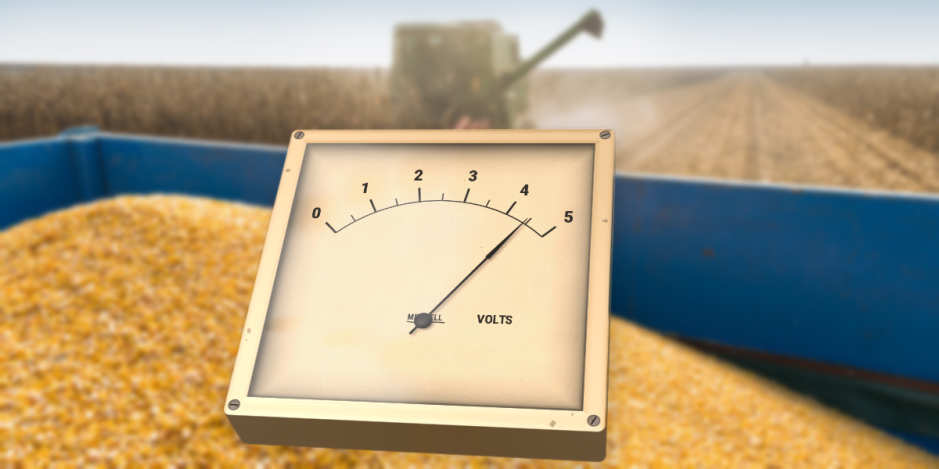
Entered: value=4.5 unit=V
